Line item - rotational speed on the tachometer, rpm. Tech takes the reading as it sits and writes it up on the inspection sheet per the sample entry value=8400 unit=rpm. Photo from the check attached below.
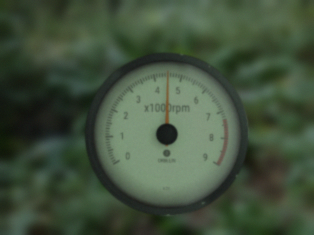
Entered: value=4500 unit=rpm
